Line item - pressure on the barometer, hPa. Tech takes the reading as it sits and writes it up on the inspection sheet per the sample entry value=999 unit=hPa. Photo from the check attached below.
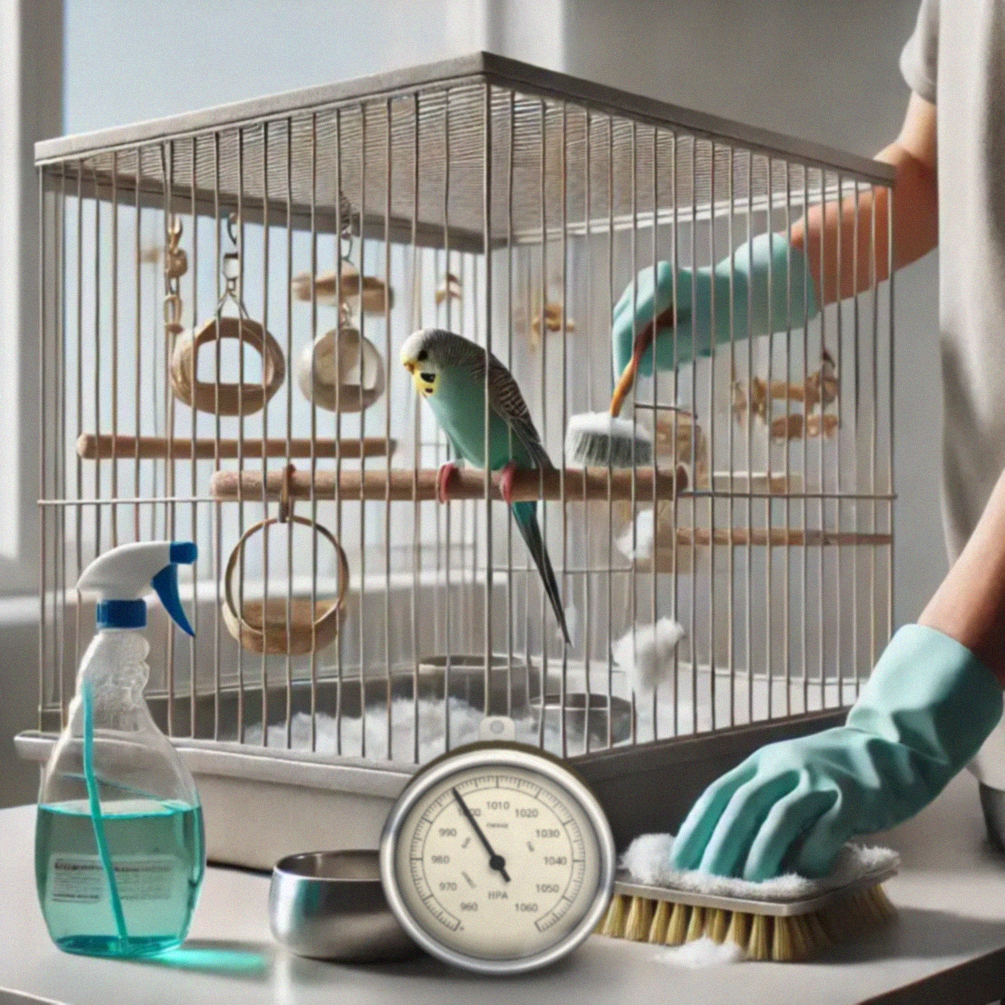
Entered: value=1000 unit=hPa
